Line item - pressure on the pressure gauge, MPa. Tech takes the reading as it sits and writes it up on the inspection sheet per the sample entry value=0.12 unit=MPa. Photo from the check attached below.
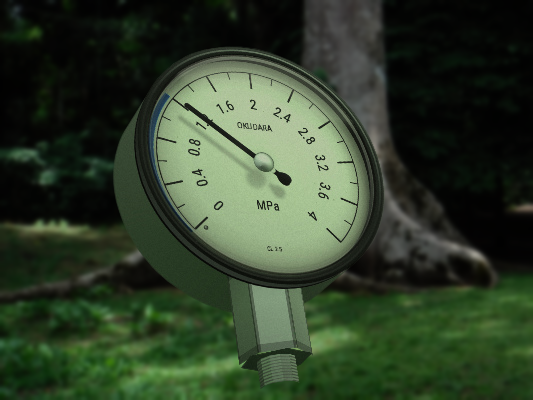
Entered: value=1.2 unit=MPa
